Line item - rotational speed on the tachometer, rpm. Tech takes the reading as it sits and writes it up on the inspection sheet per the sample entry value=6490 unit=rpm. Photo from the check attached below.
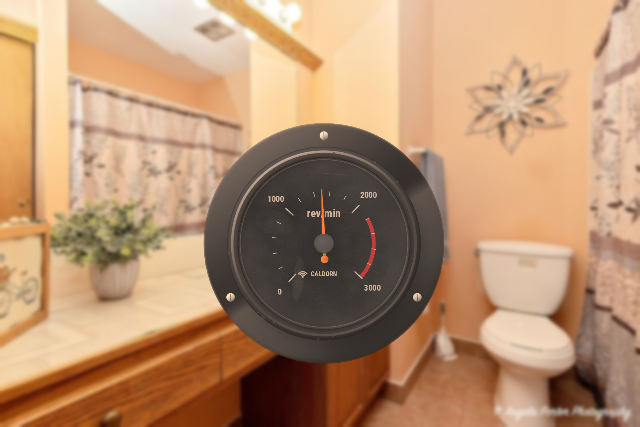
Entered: value=1500 unit=rpm
